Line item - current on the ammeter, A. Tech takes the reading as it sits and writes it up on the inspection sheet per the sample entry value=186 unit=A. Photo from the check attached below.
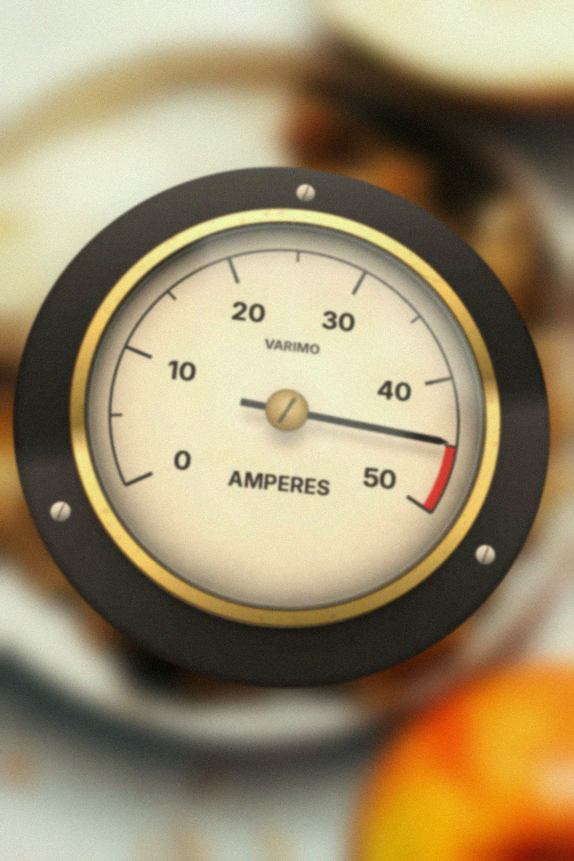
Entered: value=45 unit=A
